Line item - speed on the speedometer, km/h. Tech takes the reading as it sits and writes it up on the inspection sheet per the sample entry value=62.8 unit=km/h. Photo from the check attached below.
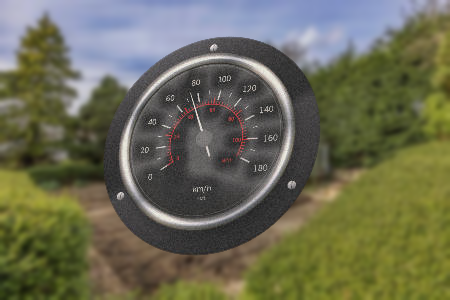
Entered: value=75 unit=km/h
